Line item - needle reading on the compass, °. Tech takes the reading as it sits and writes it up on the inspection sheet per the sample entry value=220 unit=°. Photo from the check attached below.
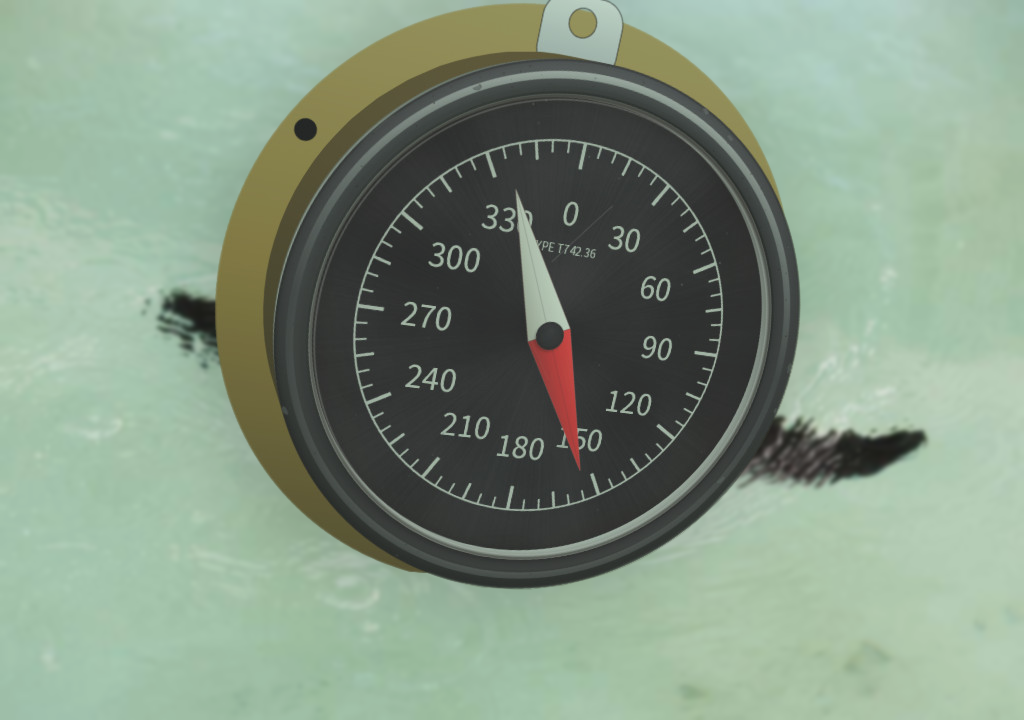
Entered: value=155 unit=°
